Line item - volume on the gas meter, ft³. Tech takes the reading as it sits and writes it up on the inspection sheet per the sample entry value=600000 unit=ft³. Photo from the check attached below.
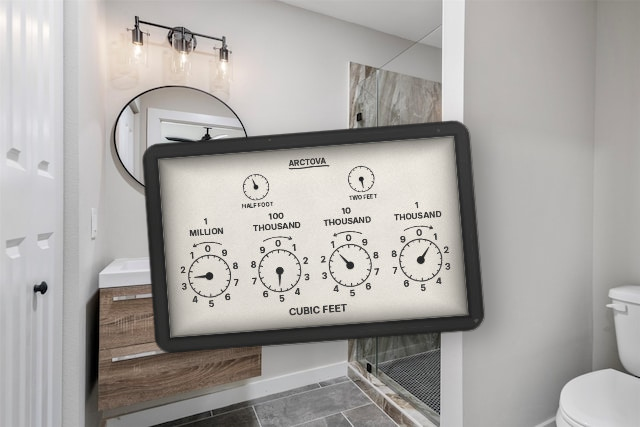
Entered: value=251100 unit=ft³
